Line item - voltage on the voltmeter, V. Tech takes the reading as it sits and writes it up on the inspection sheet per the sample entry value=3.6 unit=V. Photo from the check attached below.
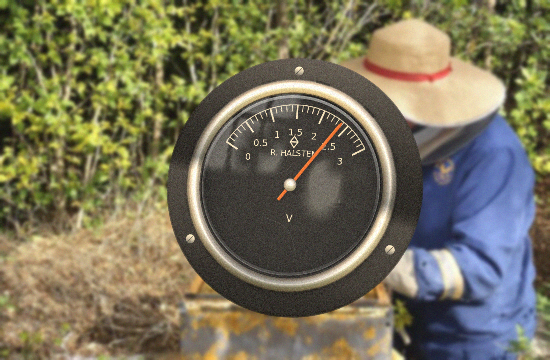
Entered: value=2.4 unit=V
